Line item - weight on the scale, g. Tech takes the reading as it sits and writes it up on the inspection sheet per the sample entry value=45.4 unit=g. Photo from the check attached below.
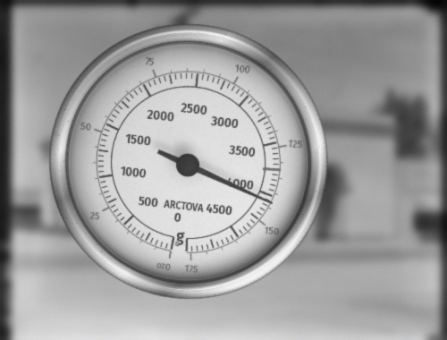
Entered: value=4050 unit=g
